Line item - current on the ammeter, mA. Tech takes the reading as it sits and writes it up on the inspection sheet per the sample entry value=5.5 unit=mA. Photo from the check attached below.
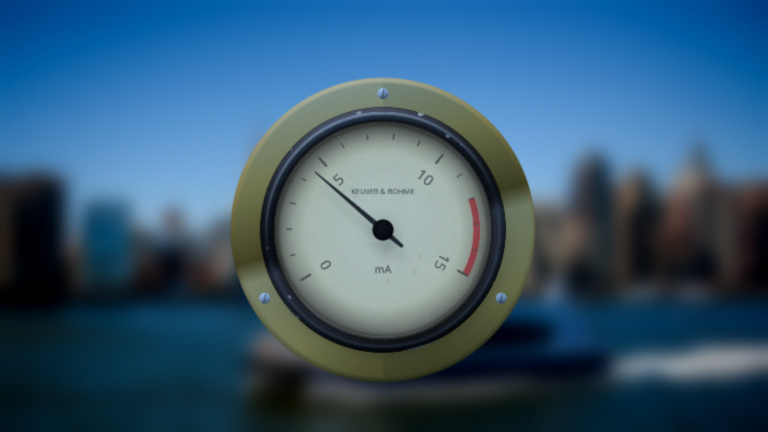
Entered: value=4.5 unit=mA
